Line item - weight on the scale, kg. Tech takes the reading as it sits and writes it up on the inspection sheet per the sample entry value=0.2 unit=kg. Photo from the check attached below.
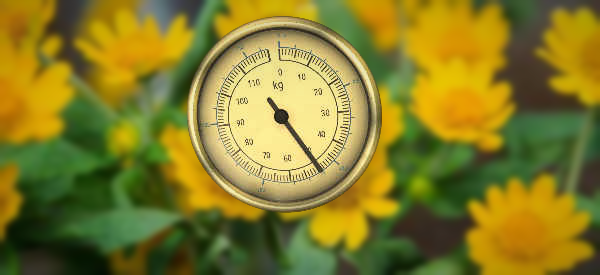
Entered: value=50 unit=kg
